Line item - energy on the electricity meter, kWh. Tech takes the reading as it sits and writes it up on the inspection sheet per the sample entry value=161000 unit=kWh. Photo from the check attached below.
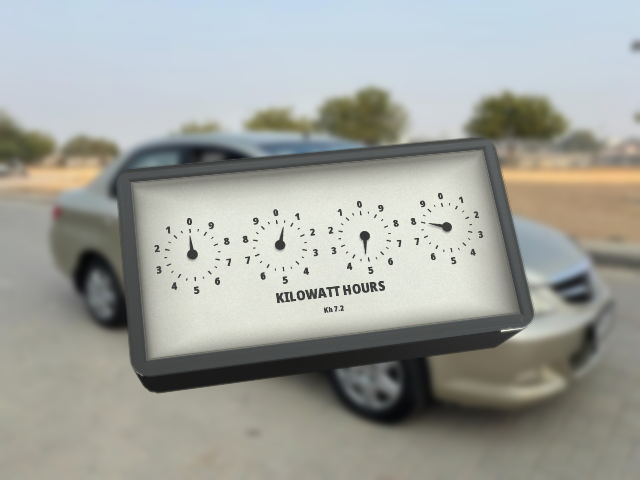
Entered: value=48 unit=kWh
